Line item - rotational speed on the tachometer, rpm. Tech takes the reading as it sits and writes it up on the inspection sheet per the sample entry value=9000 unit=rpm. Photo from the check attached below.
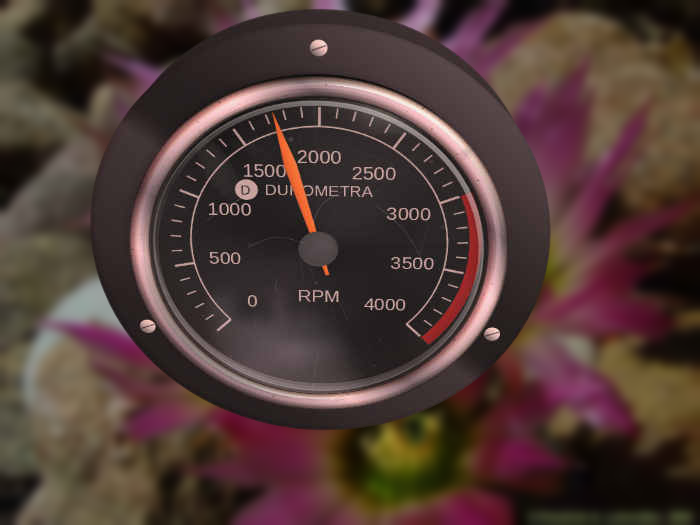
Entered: value=1750 unit=rpm
